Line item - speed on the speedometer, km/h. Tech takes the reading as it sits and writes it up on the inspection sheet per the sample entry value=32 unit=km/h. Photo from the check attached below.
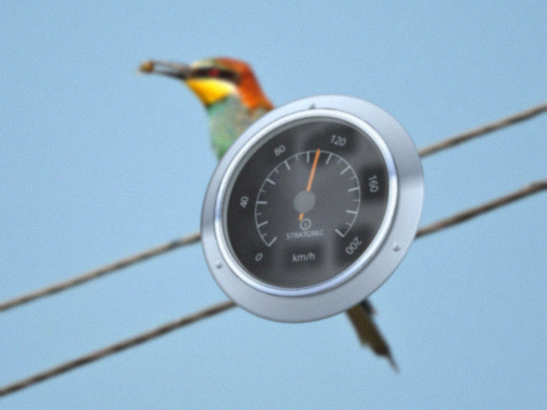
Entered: value=110 unit=km/h
